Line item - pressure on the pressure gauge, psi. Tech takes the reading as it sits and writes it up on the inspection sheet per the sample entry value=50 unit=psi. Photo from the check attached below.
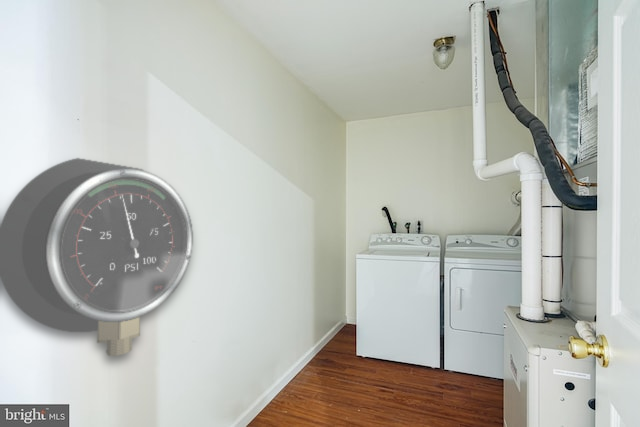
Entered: value=45 unit=psi
